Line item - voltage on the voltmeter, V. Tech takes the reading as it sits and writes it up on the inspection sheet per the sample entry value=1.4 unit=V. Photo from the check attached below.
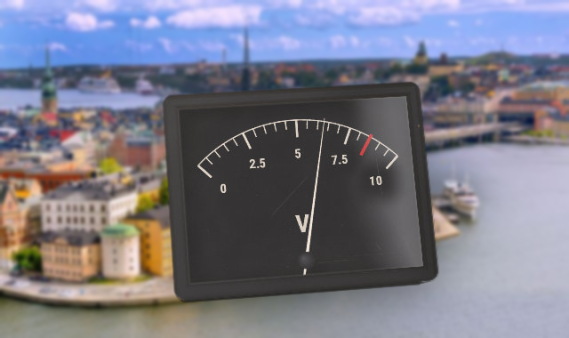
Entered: value=6.25 unit=V
